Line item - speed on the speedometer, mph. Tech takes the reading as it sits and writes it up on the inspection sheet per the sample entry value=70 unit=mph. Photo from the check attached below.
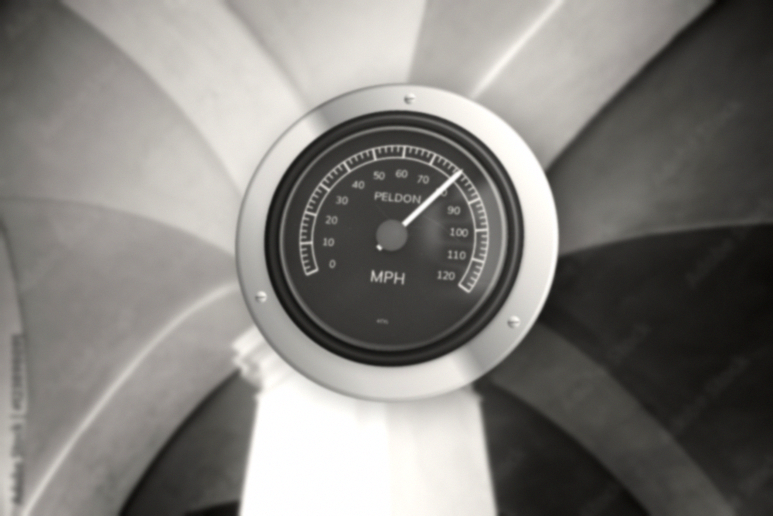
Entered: value=80 unit=mph
